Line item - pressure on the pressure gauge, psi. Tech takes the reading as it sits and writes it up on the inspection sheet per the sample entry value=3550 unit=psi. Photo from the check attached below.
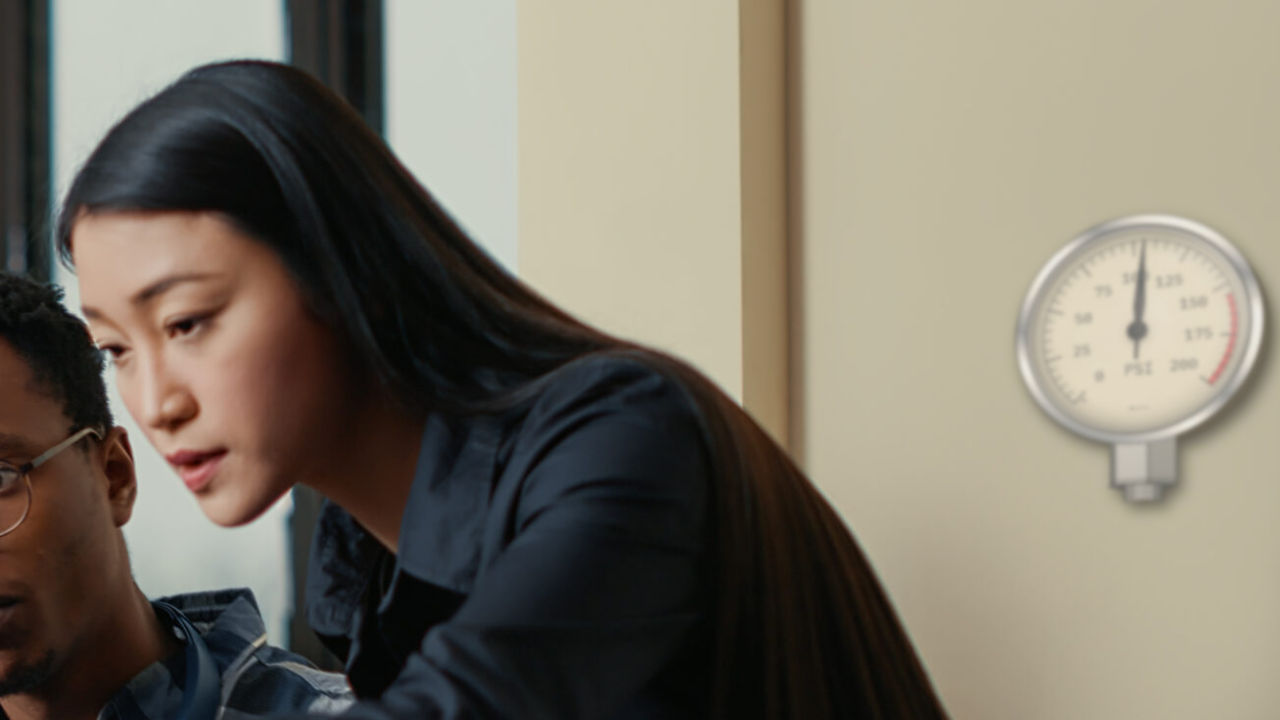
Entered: value=105 unit=psi
